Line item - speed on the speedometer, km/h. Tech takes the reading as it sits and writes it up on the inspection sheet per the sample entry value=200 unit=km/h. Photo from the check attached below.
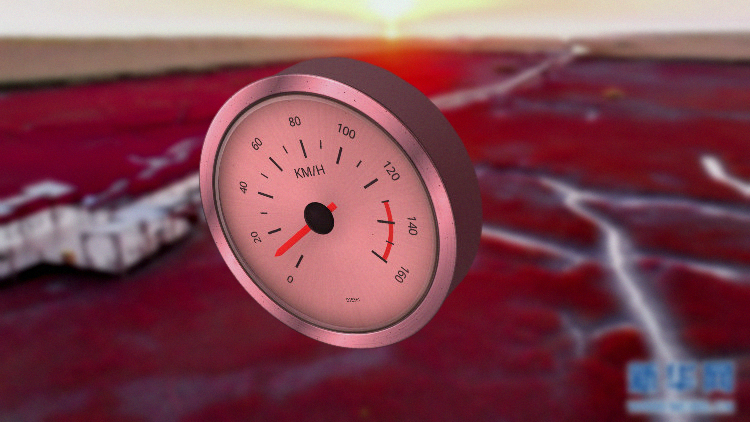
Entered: value=10 unit=km/h
